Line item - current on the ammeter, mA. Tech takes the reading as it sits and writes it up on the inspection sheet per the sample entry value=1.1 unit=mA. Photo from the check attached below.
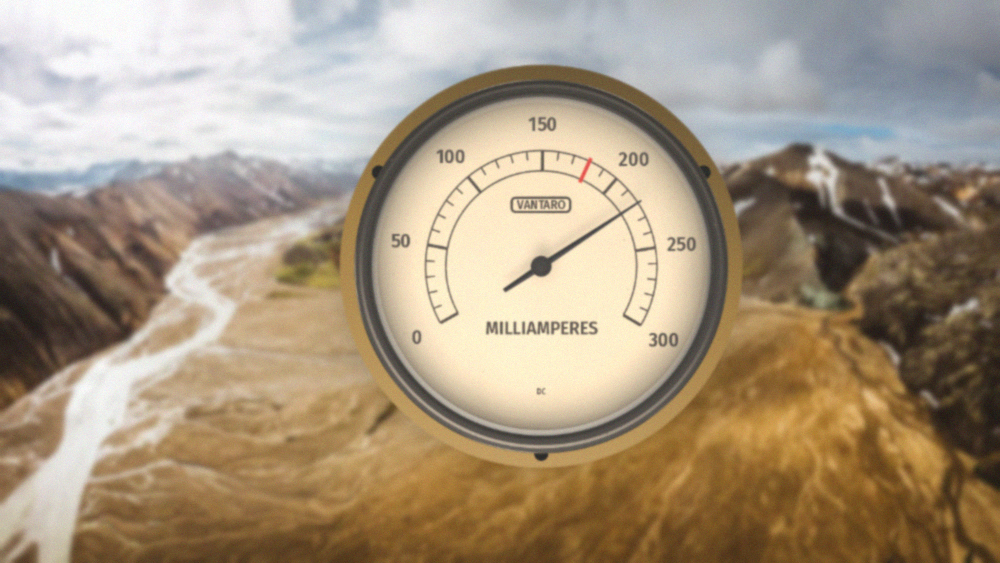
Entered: value=220 unit=mA
